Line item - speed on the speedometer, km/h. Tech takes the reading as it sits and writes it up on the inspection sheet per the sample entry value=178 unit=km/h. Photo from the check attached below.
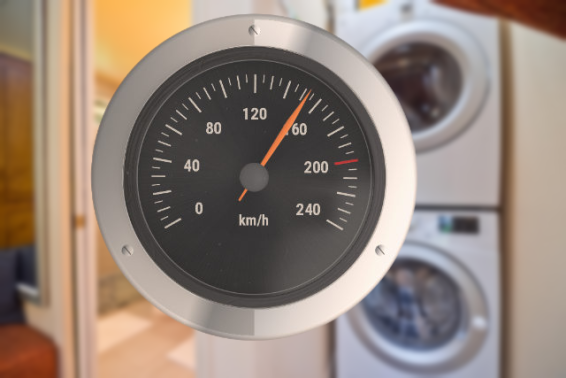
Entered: value=152.5 unit=km/h
